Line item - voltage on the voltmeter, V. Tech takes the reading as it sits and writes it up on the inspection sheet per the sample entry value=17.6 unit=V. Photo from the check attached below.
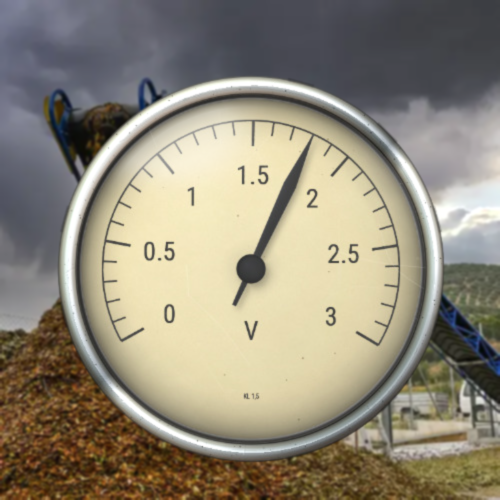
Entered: value=1.8 unit=V
